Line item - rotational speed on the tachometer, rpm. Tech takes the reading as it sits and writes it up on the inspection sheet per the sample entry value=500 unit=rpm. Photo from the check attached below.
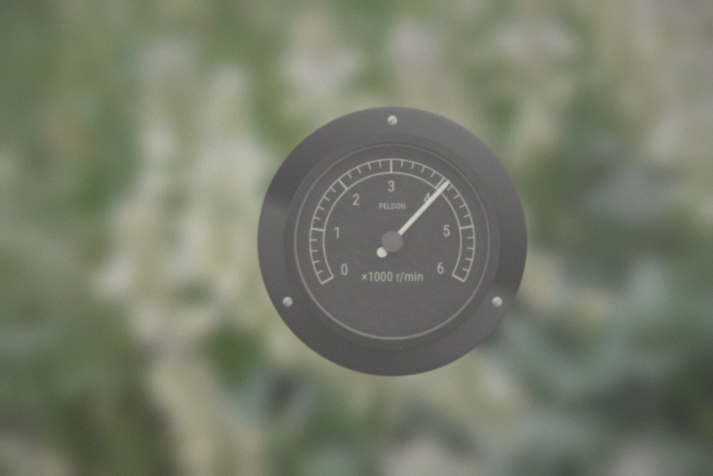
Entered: value=4100 unit=rpm
